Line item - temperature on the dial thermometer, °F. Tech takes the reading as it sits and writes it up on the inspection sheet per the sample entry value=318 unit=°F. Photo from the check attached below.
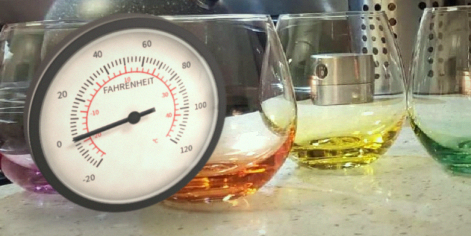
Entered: value=0 unit=°F
